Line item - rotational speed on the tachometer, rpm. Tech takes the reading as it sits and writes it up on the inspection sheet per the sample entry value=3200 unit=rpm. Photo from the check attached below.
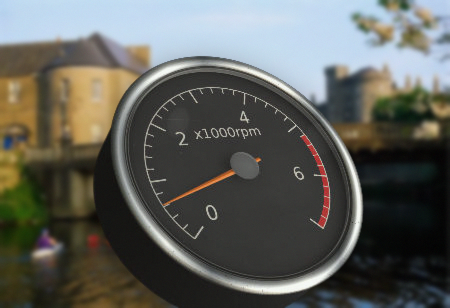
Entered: value=600 unit=rpm
